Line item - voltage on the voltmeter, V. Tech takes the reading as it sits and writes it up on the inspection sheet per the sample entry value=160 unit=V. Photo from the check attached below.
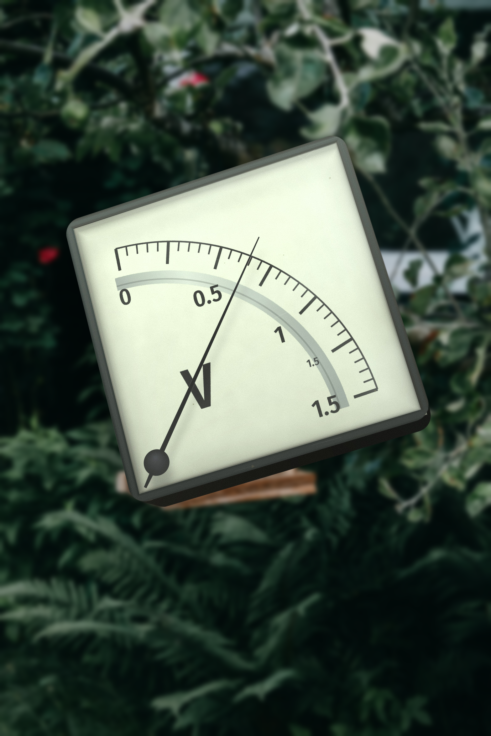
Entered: value=0.65 unit=V
